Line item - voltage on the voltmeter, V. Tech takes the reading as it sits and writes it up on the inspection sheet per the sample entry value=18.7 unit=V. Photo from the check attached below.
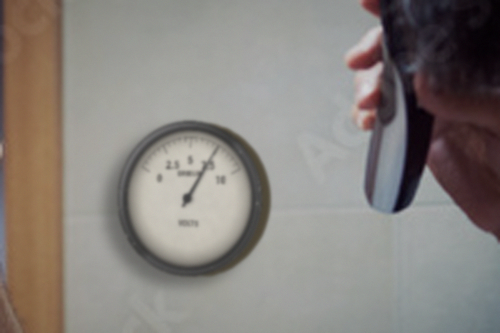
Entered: value=7.5 unit=V
